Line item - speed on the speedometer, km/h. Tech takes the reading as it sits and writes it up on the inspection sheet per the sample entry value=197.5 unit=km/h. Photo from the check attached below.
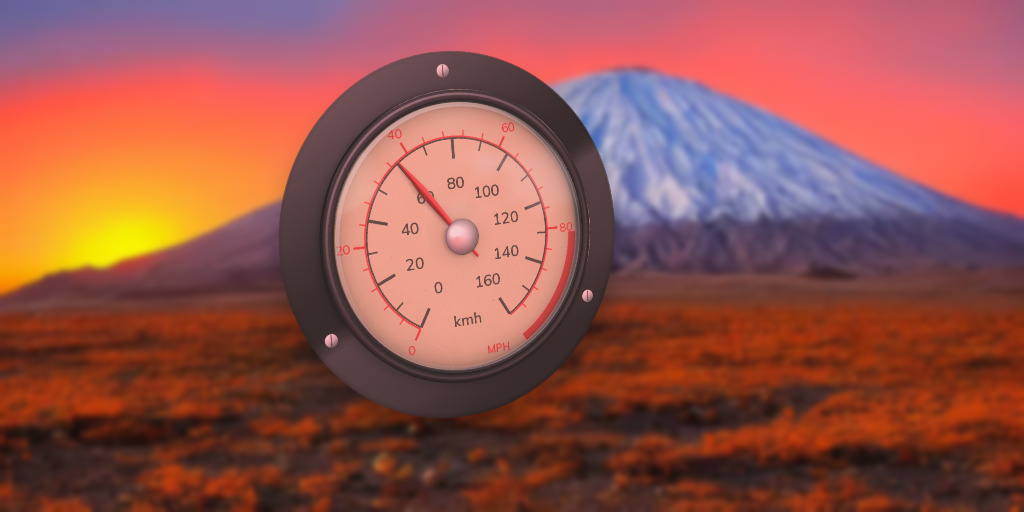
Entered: value=60 unit=km/h
